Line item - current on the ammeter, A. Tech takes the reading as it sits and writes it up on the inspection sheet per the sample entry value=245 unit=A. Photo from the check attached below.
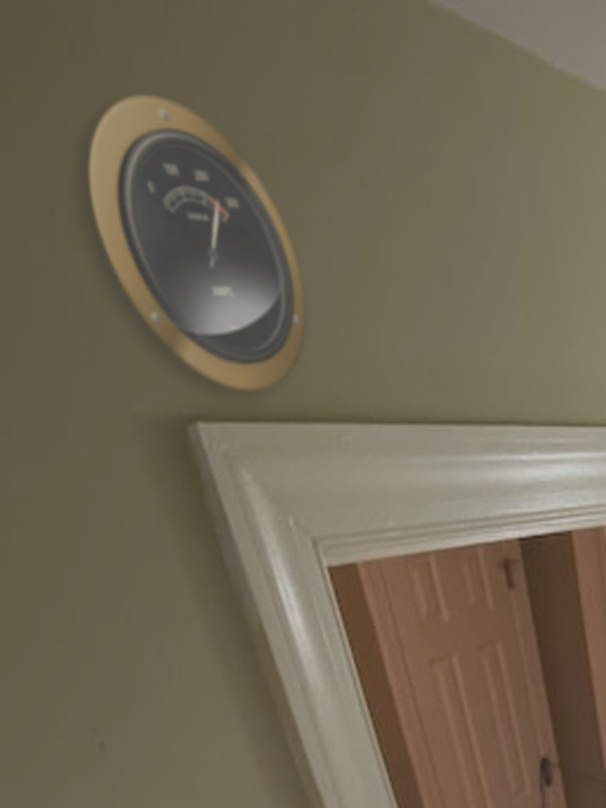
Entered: value=250 unit=A
